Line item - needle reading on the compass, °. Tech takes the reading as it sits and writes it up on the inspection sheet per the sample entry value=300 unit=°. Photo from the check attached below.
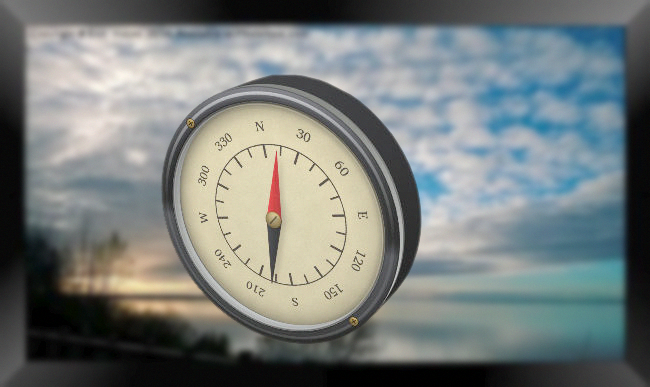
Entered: value=15 unit=°
